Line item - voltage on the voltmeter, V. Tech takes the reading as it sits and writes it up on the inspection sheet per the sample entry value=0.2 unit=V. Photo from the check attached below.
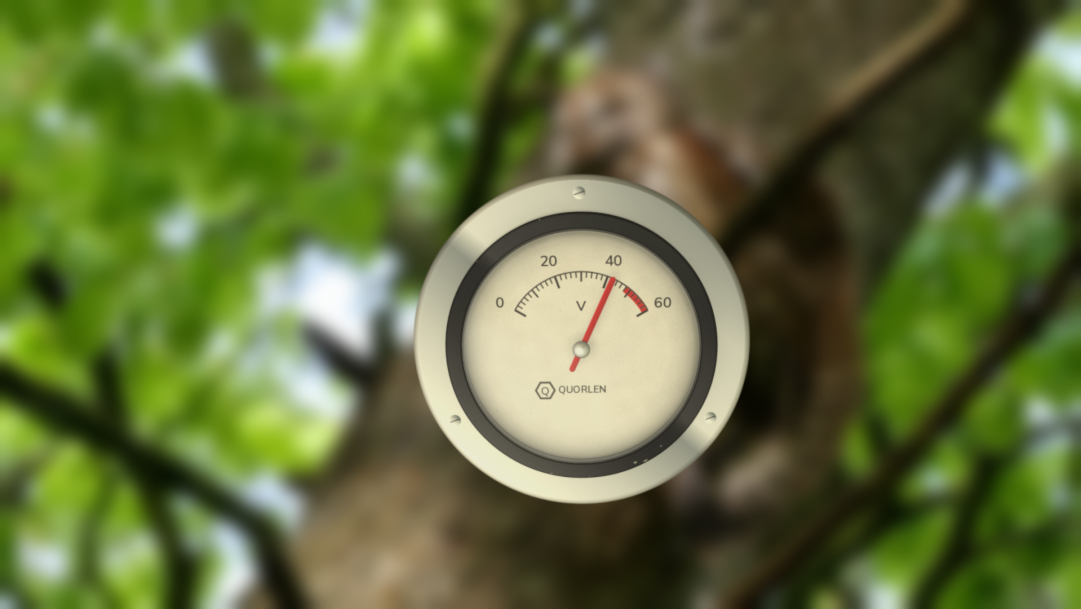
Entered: value=42 unit=V
